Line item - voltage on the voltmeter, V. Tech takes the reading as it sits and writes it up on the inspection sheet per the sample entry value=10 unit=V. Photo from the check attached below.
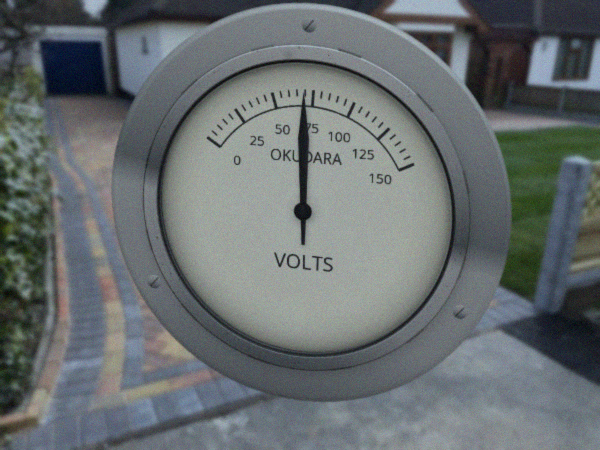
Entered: value=70 unit=V
